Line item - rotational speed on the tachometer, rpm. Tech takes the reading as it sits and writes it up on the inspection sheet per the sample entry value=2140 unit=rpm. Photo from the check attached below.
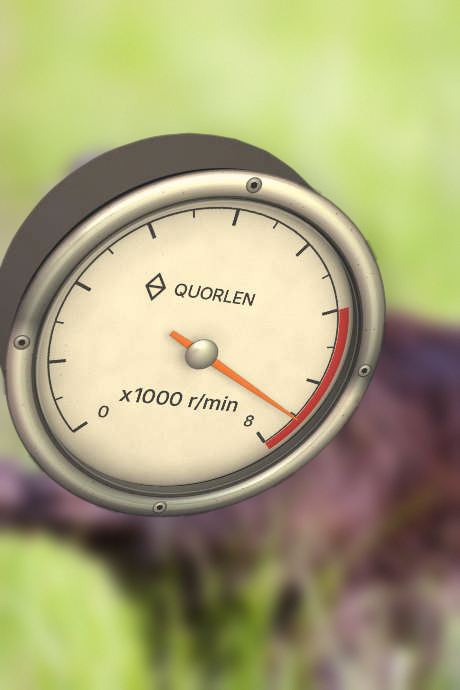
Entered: value=7500 unit=rpm
